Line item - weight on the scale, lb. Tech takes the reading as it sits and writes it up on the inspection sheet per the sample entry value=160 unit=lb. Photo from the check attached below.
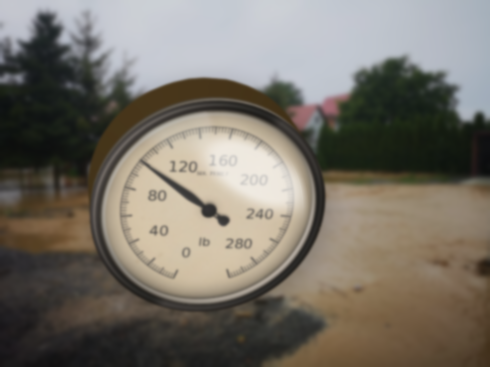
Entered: value=100 unit=lb
